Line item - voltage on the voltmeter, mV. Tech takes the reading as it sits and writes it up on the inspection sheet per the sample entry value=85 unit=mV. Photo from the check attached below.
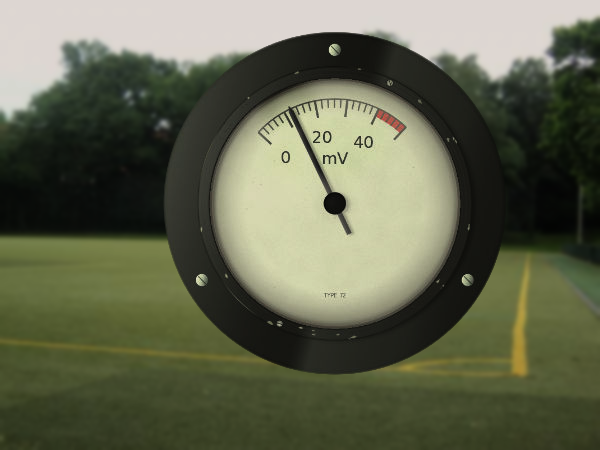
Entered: value=12 unit=mV
